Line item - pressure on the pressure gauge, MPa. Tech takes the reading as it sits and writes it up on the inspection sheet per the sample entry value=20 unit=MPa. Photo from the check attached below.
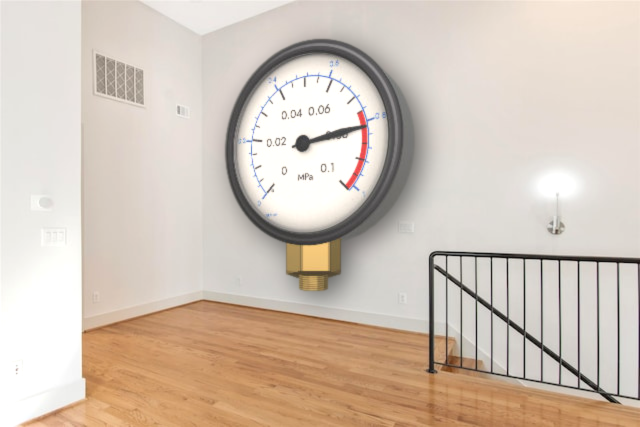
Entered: value=0.08 unit=MPa
